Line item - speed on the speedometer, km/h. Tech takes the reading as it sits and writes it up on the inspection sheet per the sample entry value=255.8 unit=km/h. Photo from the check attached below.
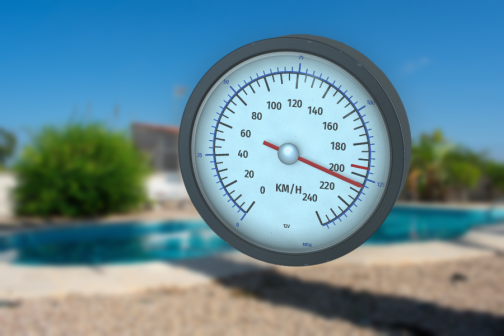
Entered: value=205 unit=km/h
